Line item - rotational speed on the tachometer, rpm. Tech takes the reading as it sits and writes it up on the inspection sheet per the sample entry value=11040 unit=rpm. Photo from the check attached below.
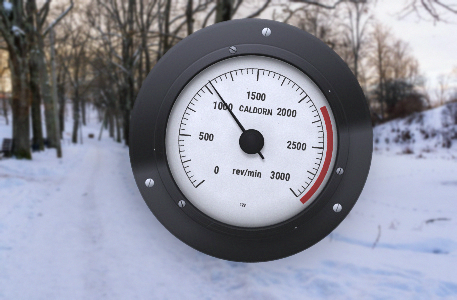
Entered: value=1050 unit=rpm
